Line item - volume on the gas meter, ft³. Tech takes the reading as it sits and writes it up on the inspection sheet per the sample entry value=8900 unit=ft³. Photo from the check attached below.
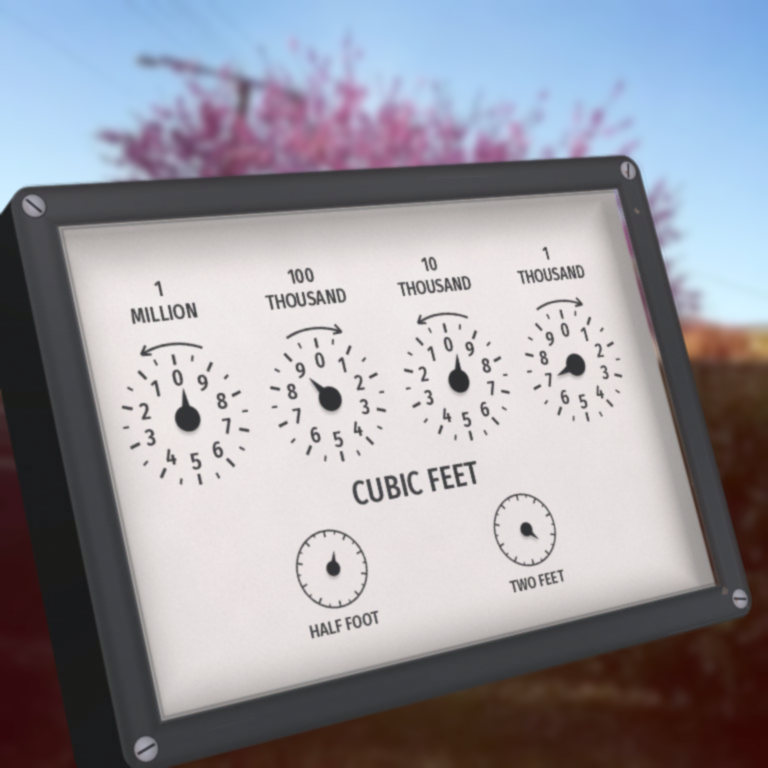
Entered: value=989700 unit=ft³
